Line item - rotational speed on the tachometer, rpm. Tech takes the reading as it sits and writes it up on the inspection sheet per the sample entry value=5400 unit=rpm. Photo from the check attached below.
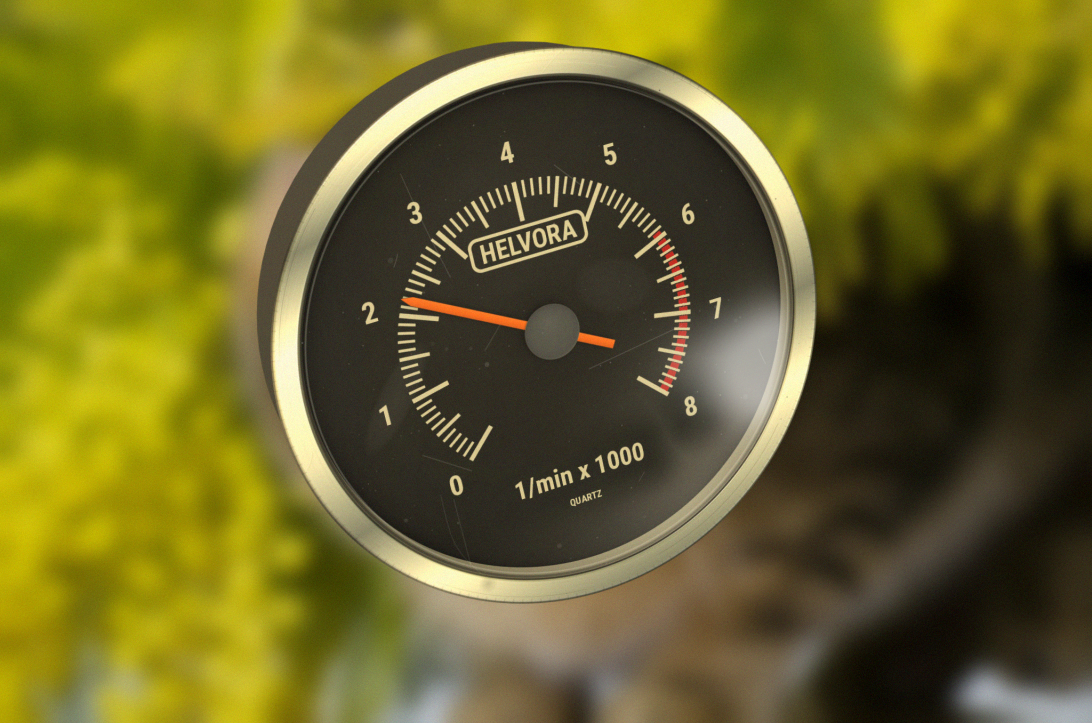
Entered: value=2200 unit=rpm
